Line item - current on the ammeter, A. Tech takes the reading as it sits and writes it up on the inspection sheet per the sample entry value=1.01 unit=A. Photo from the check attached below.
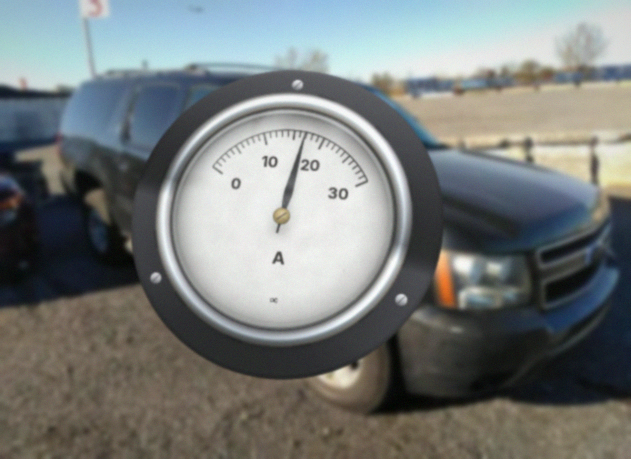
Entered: value=17 unit=A
